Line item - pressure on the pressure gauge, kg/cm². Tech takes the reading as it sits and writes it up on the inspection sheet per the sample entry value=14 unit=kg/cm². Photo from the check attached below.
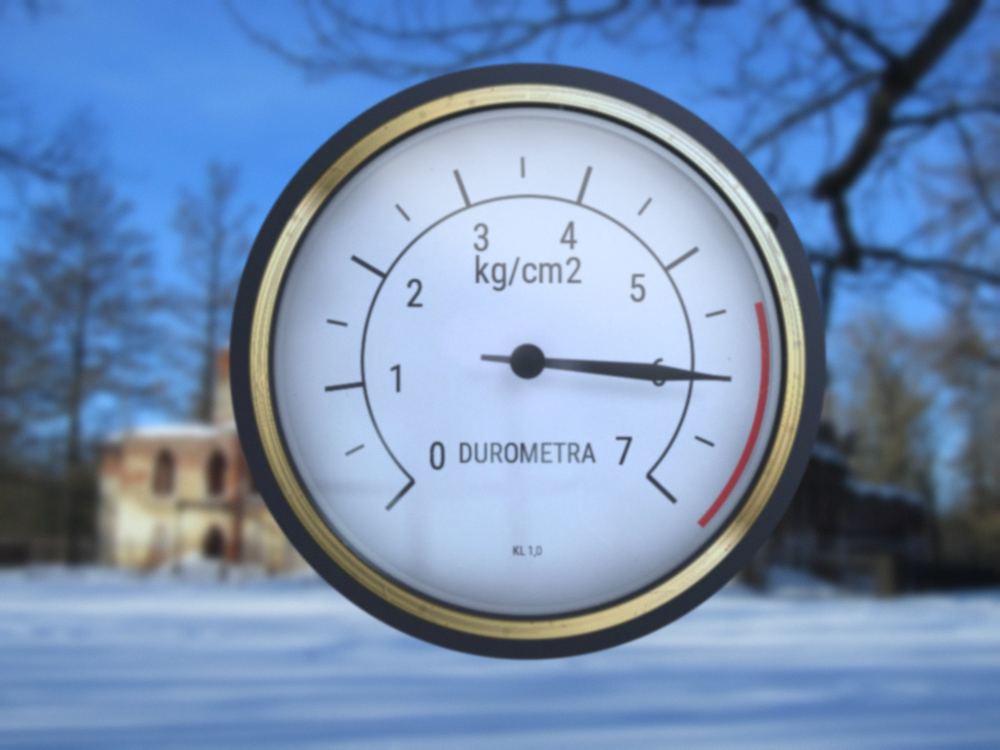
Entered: value=6 unit=kg/cm²
